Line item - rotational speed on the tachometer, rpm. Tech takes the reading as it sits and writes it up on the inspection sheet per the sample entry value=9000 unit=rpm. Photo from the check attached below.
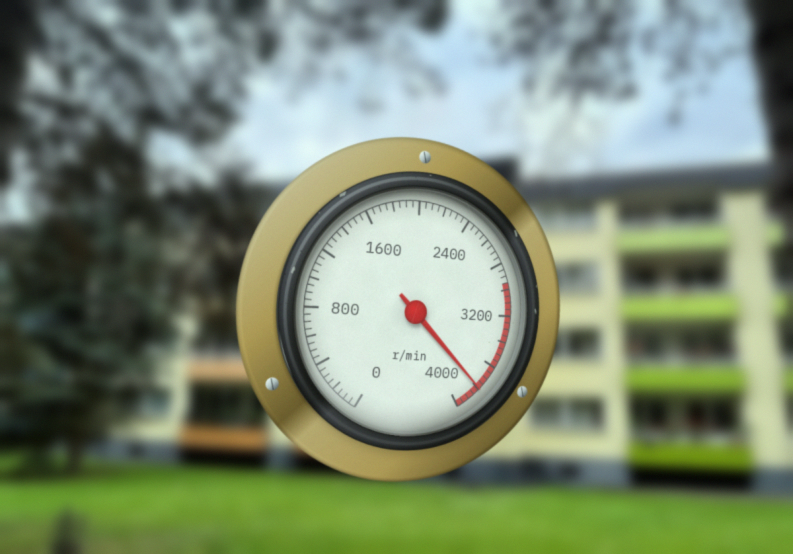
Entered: value=3800 unit=rpm
